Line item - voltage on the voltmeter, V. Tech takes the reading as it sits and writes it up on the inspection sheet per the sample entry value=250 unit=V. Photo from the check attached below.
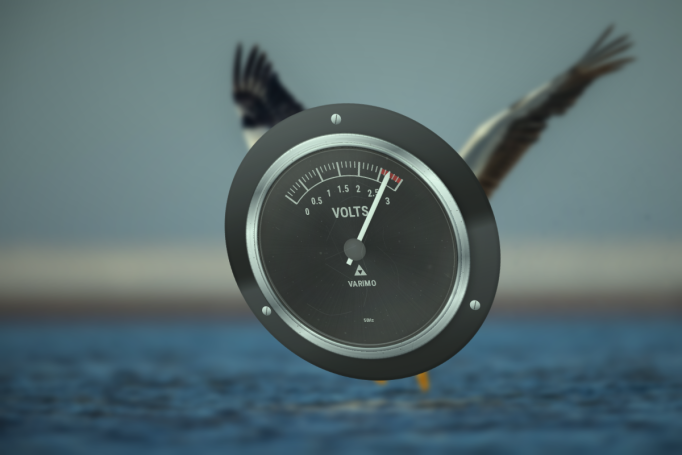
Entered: value=2.7 unit=V
